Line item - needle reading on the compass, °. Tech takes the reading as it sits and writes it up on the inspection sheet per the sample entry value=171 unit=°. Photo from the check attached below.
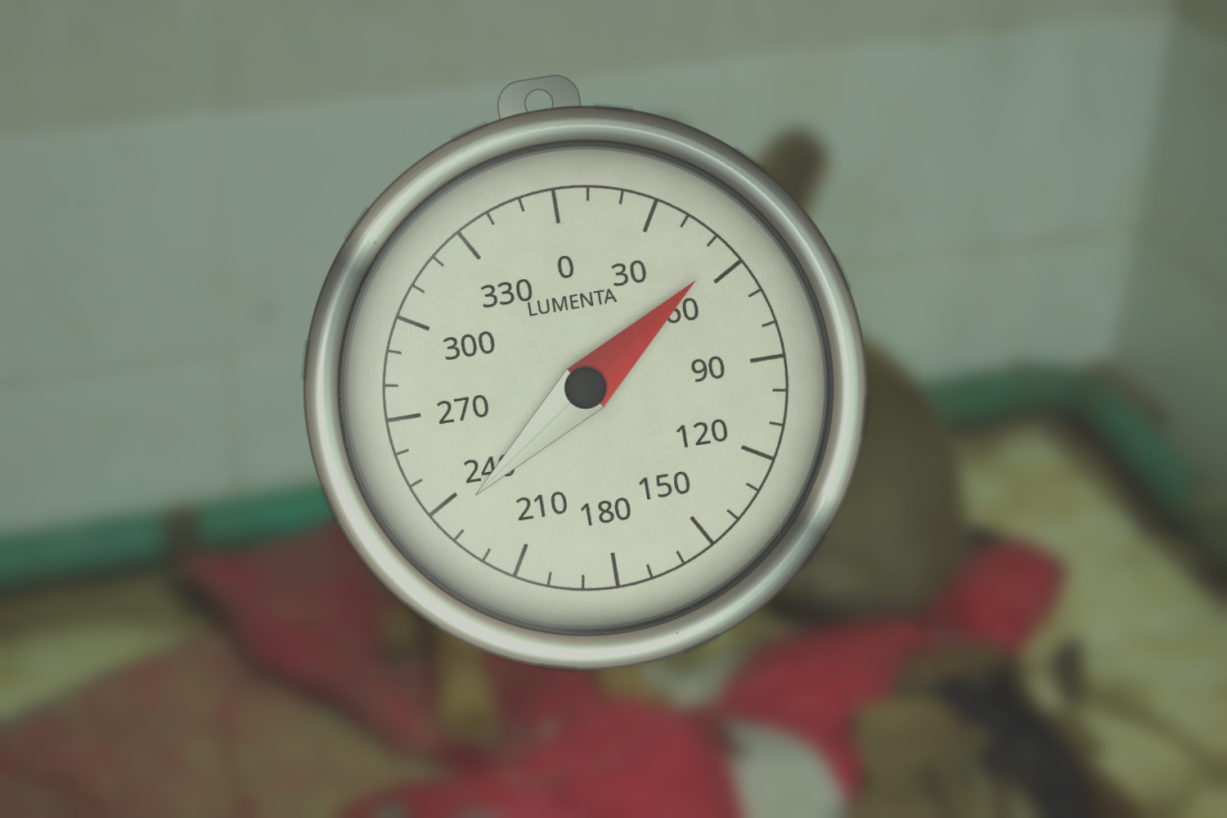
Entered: value=55 unit=°
